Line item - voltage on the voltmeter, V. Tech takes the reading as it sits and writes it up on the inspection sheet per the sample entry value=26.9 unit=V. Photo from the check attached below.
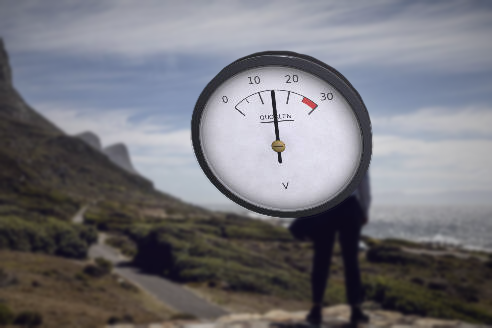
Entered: value=15 unit=V
